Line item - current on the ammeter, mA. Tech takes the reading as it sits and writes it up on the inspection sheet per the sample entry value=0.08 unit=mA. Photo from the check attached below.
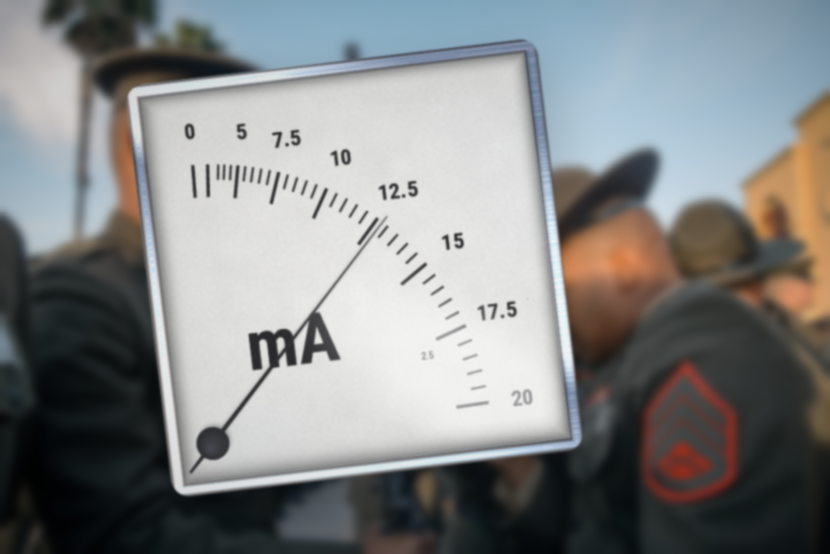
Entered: value=12.75 unit=mA
